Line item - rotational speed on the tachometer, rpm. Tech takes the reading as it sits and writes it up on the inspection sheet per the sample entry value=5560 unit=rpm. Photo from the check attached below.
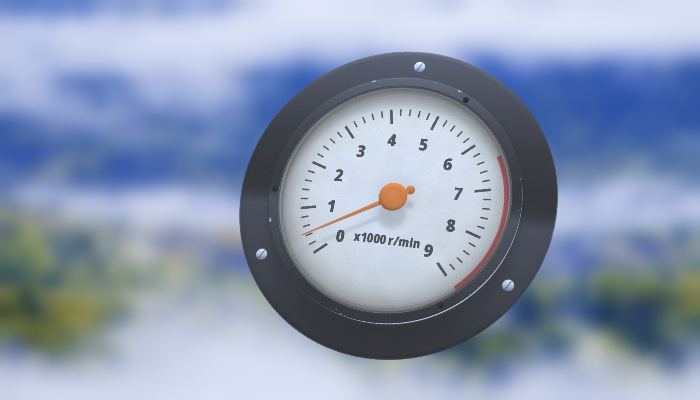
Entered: value=400 unit=rpm
